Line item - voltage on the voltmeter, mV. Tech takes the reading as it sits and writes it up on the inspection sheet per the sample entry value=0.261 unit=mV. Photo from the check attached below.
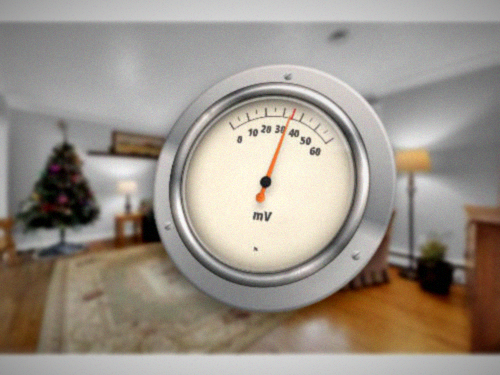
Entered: value=35 unit=mV
